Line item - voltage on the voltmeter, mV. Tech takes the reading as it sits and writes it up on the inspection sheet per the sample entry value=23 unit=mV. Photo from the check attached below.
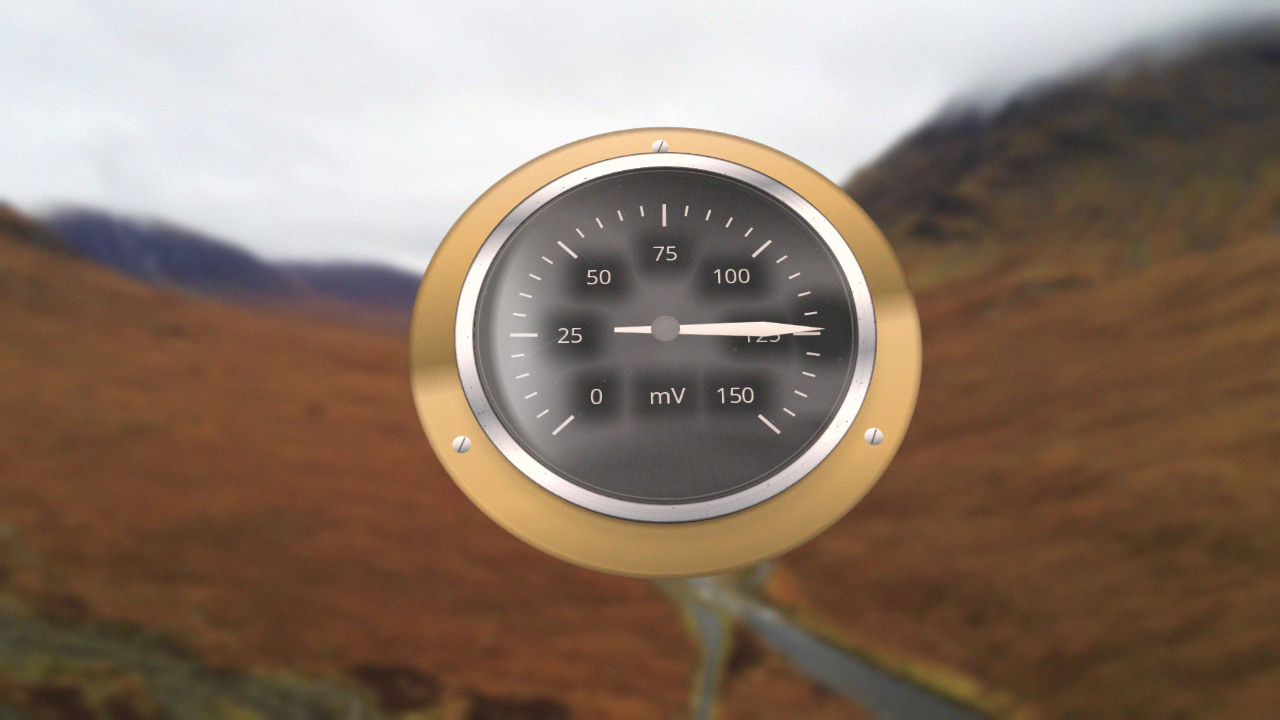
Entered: value=125 unit=mV
